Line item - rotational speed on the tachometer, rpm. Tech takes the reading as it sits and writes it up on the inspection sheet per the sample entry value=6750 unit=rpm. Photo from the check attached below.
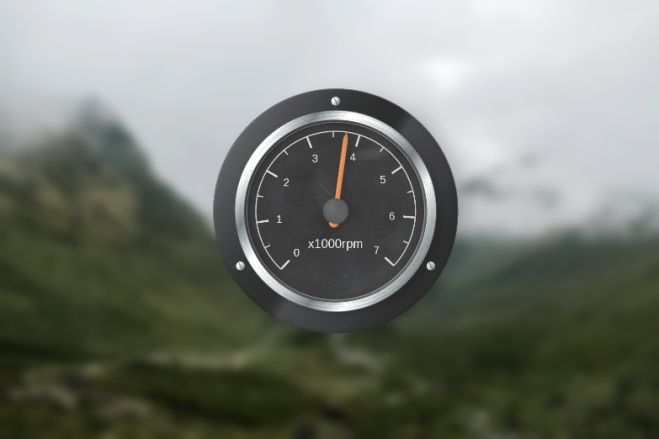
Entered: value=3750 unit=rpm
